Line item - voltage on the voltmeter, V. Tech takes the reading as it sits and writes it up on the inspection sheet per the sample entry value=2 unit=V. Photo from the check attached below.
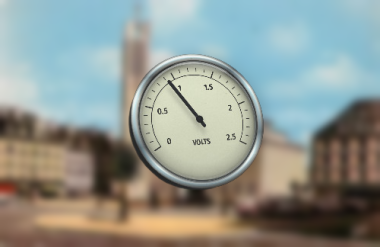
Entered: value=0.9 unit=V
